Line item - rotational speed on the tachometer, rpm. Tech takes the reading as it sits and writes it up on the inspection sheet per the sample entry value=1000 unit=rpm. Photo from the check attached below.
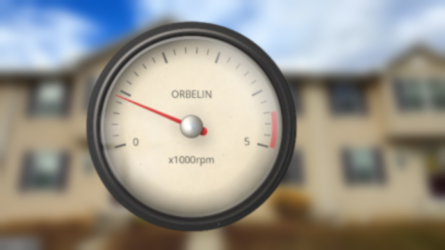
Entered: value=900 unit=rpm
